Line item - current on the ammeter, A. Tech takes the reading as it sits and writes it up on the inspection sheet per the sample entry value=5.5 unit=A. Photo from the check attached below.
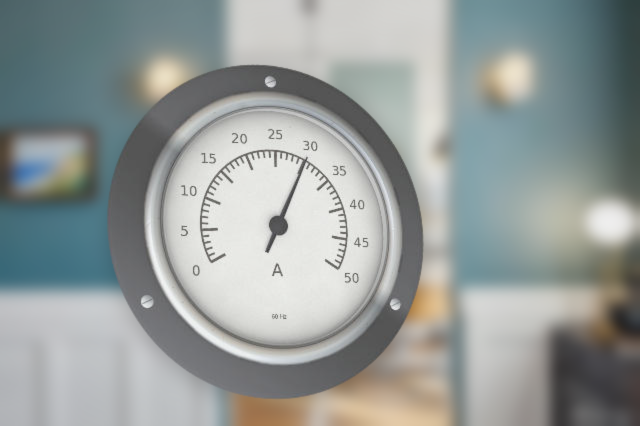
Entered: value=30 unit=A
